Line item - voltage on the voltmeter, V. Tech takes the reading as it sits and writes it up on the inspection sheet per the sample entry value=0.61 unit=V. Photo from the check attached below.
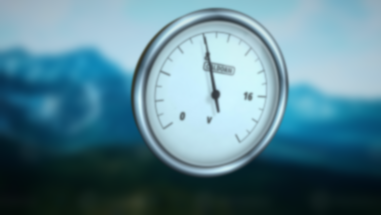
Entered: value=8 unit=V
